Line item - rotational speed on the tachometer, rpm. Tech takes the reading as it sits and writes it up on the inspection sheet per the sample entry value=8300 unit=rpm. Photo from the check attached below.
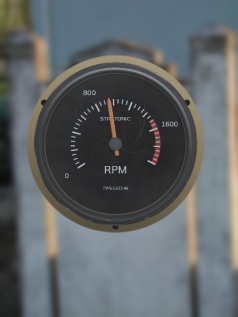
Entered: value=950 unit=rpm
